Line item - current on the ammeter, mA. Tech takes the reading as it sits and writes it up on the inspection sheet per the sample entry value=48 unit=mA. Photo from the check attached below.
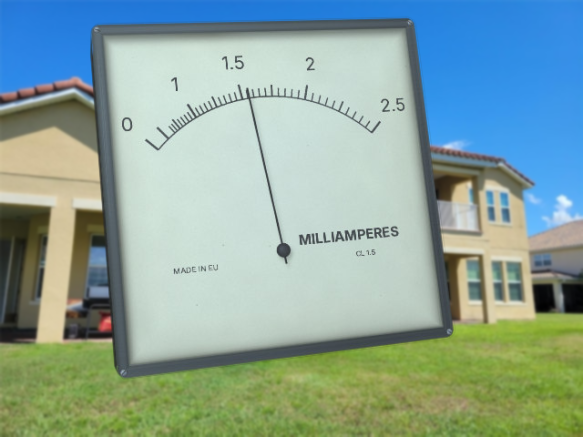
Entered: value=1.55 unit=mA
